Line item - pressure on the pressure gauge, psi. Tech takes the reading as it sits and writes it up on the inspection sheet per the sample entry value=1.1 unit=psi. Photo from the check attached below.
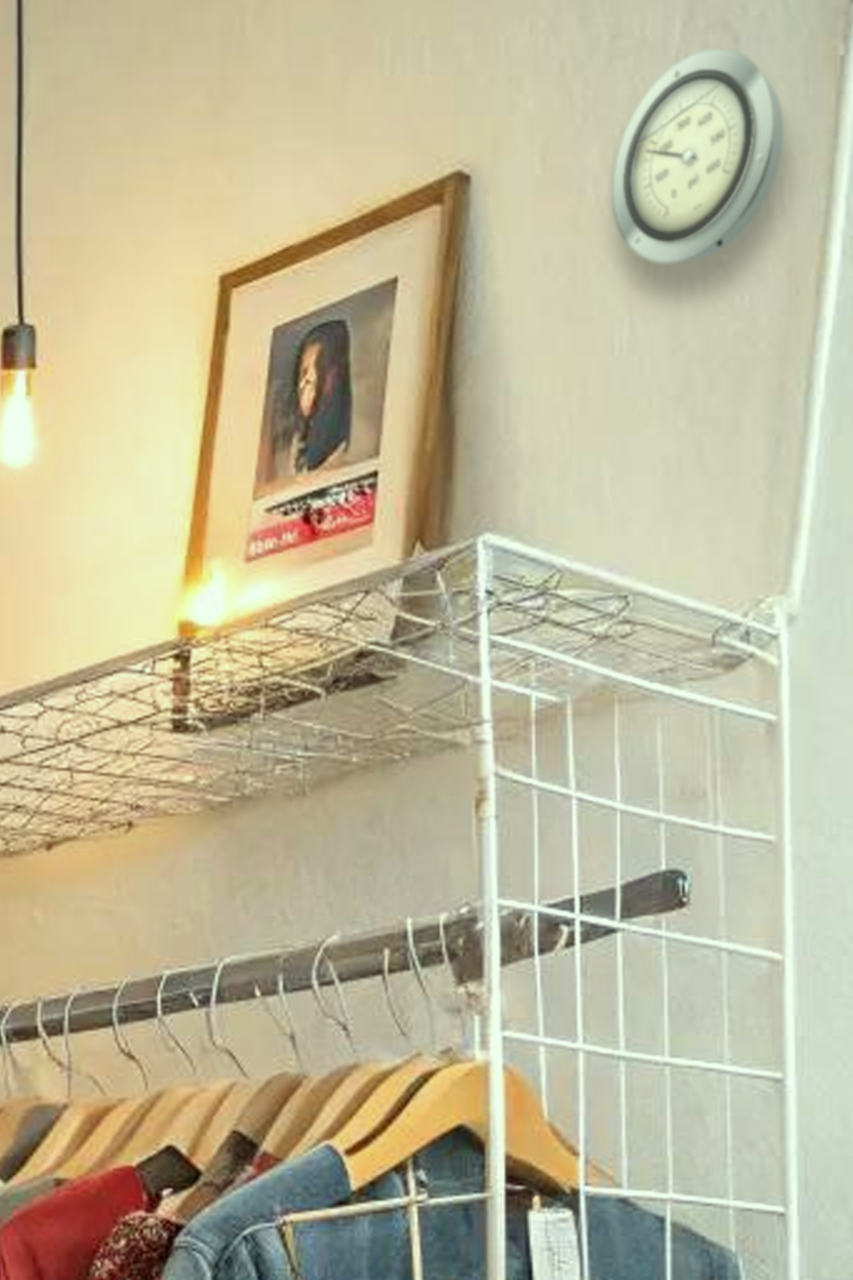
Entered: value=180 unit=psi
